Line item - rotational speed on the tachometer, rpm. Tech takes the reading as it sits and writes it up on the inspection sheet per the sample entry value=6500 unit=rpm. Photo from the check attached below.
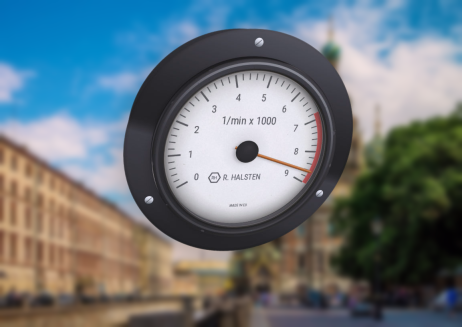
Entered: value=8600 unit=rpm
